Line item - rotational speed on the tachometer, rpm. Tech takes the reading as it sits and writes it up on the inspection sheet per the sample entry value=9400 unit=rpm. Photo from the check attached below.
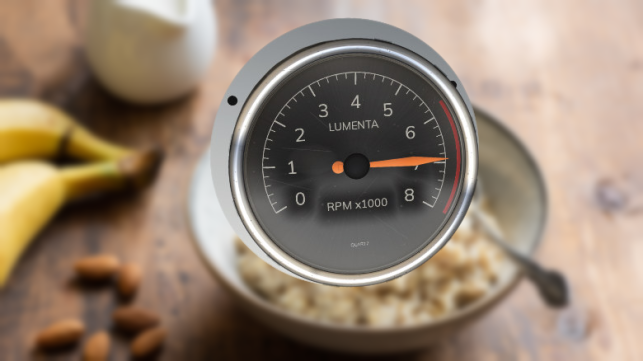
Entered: value=6900 unit=rpm
